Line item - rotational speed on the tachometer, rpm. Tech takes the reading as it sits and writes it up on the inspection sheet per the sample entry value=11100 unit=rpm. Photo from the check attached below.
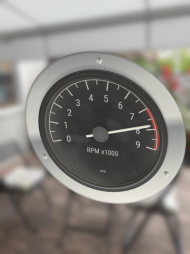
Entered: value=7750 unit=rpm
